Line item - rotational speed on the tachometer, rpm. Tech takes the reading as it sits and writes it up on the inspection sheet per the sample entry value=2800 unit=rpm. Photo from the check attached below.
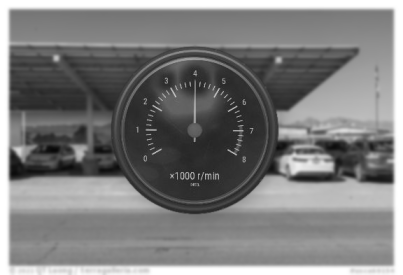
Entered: value=4000 unit=rpm
